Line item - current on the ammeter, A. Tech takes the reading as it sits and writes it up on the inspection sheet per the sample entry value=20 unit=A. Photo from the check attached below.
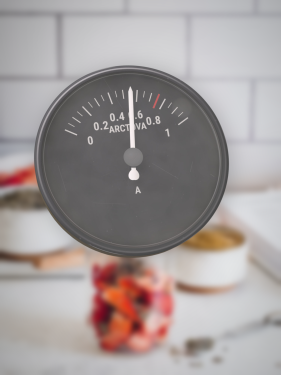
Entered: value=0.55 unit=A
